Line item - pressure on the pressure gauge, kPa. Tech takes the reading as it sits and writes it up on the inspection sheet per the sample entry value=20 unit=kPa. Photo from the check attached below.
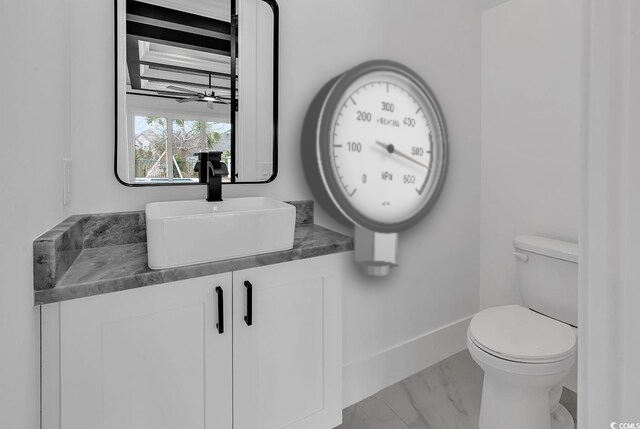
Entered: value=540 unit=kPa
